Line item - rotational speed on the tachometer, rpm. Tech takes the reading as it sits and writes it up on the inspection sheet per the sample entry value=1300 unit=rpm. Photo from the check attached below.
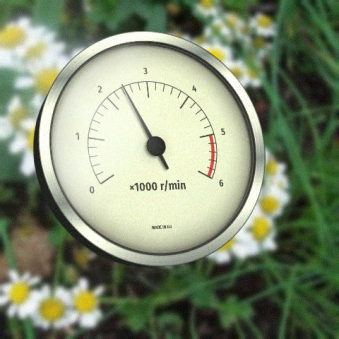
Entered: value=2400 unit=rpm
